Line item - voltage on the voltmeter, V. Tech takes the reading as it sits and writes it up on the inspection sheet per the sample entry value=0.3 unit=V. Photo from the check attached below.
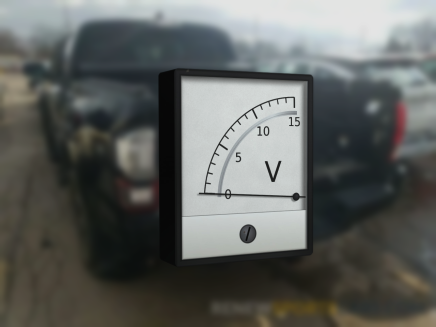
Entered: value=0 unit=V
